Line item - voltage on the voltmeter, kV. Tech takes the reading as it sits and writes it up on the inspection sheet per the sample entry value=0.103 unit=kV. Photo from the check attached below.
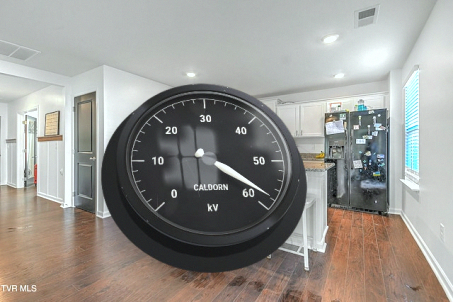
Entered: value=58 unit=kV
